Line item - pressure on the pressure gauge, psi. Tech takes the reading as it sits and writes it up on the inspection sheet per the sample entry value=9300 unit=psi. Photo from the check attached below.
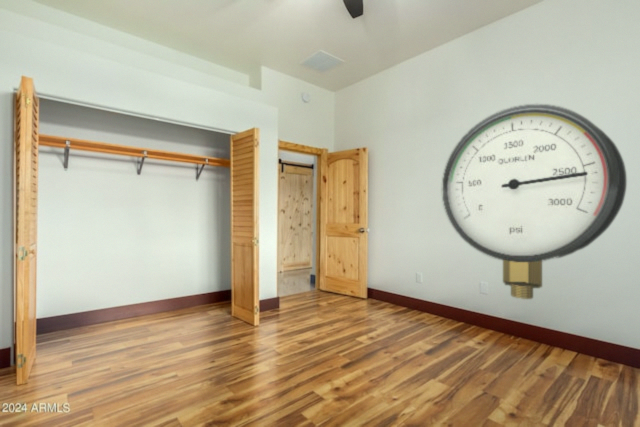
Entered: value=2600 unit=psi
